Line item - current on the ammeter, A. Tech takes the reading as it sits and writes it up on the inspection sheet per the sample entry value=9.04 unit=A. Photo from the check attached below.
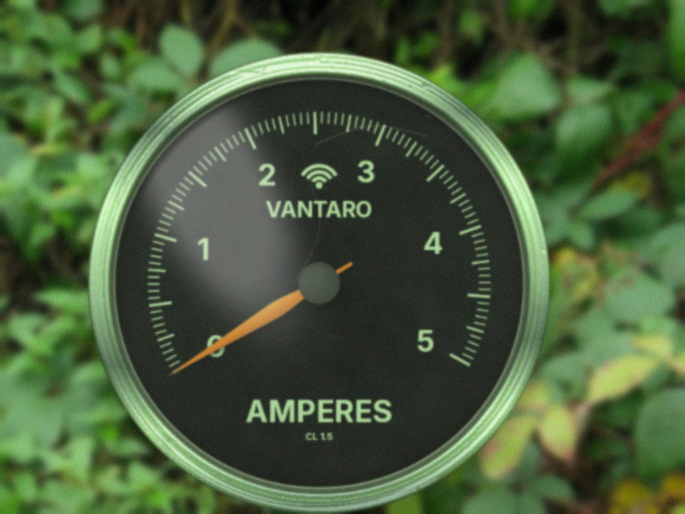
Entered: value=0 unit=A
